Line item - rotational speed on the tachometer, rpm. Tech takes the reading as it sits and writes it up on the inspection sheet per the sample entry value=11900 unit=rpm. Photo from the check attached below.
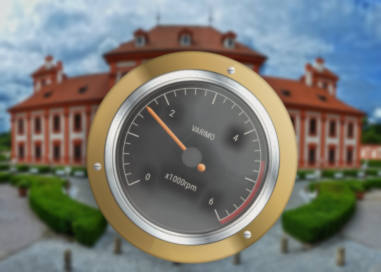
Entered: value=1600 unit=rpm
